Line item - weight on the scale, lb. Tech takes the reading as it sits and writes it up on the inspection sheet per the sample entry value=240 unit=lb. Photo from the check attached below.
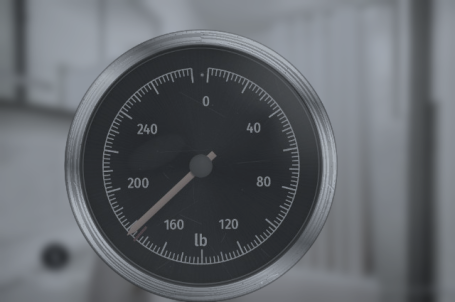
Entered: value=178 unit=lb
